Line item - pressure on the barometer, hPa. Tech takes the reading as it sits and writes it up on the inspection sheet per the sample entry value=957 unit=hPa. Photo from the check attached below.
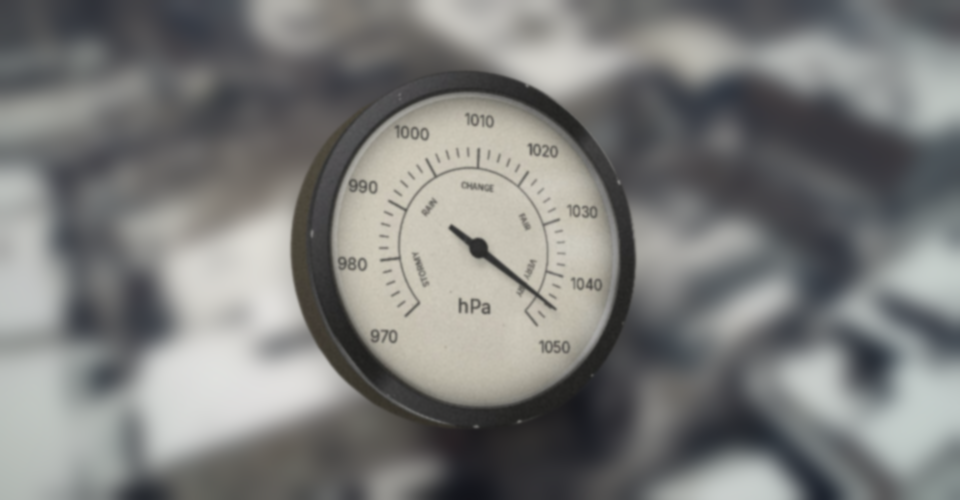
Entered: value=1046 unit=hPa
